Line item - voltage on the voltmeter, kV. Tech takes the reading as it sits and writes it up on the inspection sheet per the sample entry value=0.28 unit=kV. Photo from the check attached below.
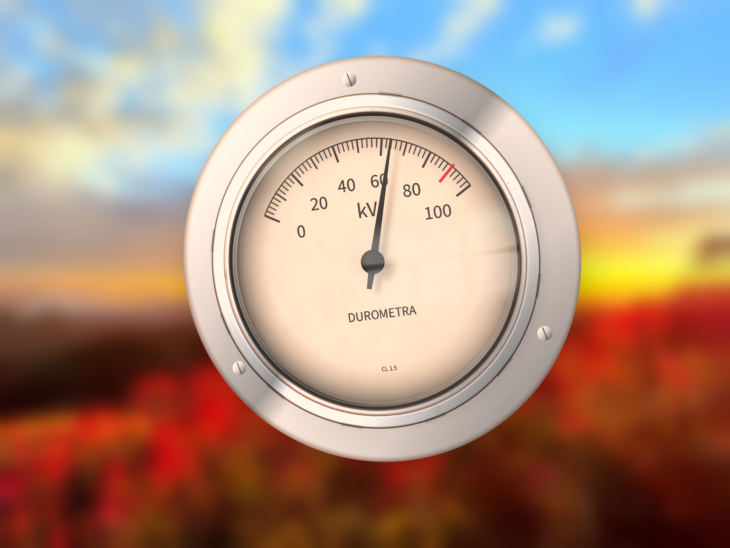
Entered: value=64 unit=kV
